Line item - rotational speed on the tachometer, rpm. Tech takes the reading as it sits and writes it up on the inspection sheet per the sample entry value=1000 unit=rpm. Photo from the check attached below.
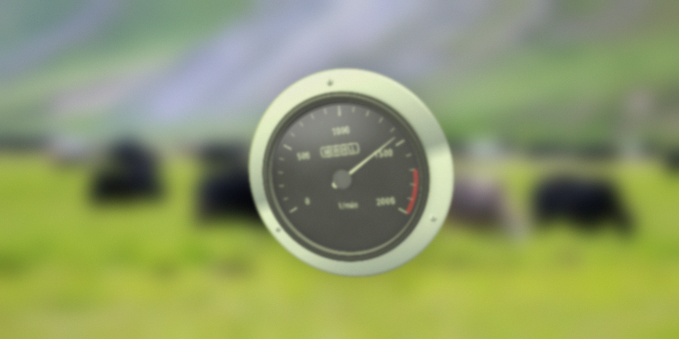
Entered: value=1450 unit=rpm
